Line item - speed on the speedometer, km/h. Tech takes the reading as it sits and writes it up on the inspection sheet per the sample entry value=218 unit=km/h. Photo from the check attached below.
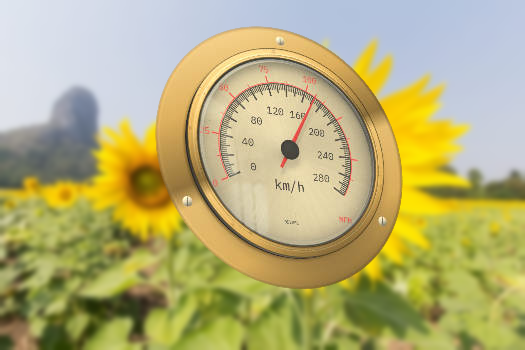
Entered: value=170 unit=km/h
